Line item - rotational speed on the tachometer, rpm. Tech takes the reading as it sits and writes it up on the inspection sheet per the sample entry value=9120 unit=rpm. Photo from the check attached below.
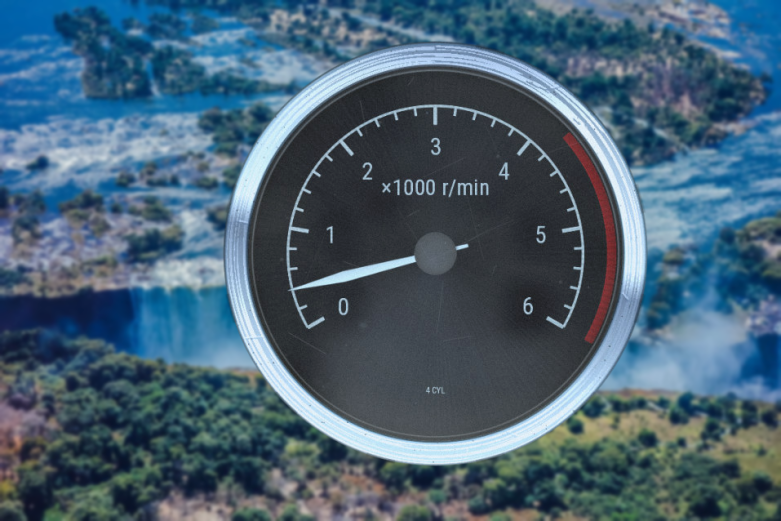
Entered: value=400 unit=rpm
